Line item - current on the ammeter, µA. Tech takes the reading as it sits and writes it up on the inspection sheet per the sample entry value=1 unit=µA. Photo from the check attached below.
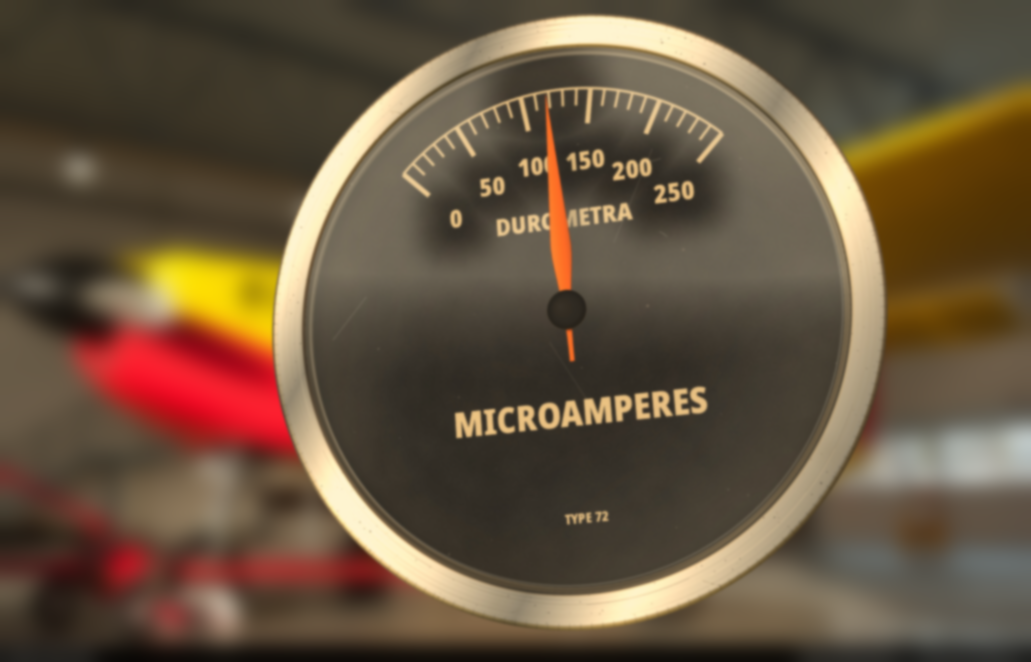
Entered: value=120 unit=µA
